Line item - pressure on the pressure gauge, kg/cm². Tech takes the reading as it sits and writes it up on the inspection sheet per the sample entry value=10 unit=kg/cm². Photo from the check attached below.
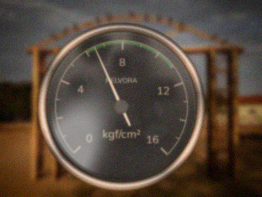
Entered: value=6.5 unit=kg/cm²
